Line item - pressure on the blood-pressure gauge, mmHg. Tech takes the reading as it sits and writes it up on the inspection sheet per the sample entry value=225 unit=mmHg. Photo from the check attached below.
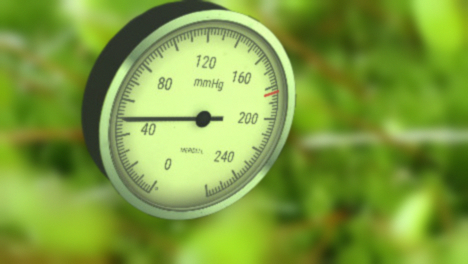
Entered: value=50 unit=mmHg
